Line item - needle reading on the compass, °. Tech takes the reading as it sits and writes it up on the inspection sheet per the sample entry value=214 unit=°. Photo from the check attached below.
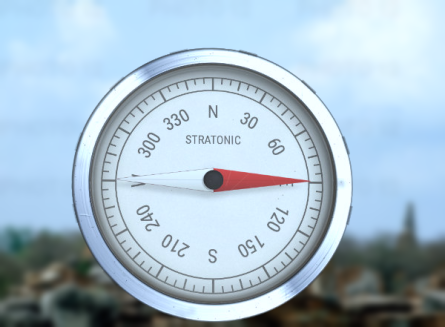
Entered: value=90 unit=°
